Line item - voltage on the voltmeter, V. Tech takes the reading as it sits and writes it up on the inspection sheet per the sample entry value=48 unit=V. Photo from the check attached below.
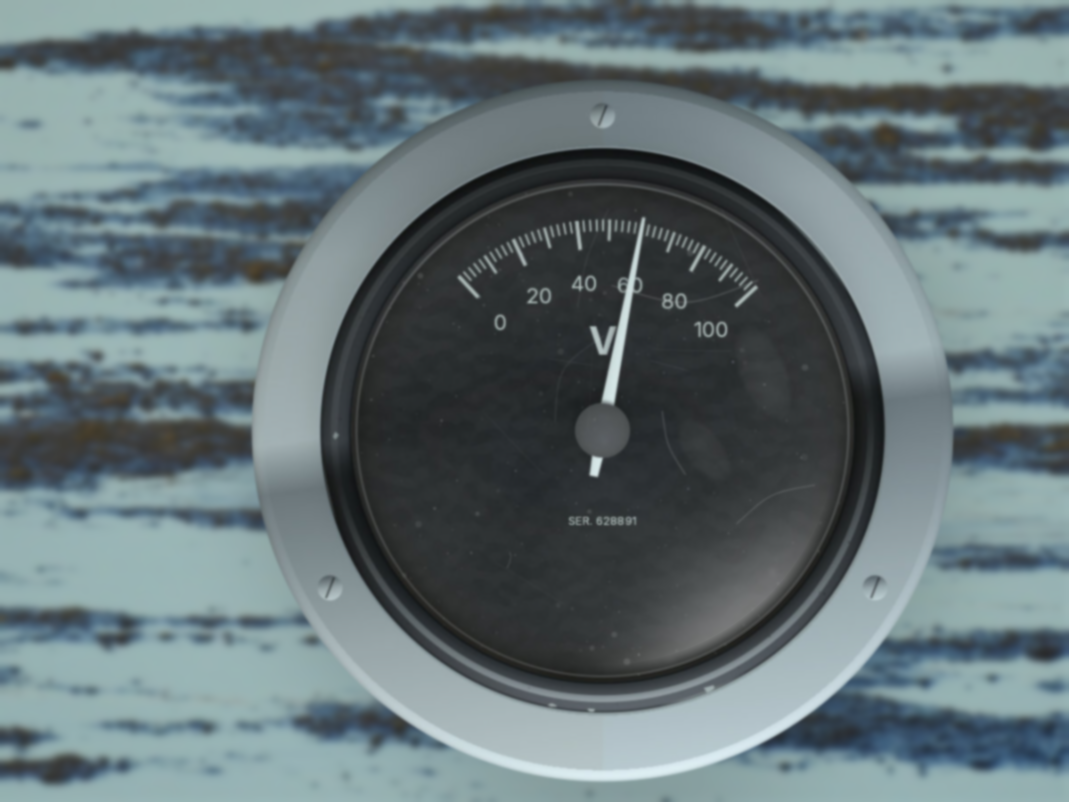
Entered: value=60 unit=V
